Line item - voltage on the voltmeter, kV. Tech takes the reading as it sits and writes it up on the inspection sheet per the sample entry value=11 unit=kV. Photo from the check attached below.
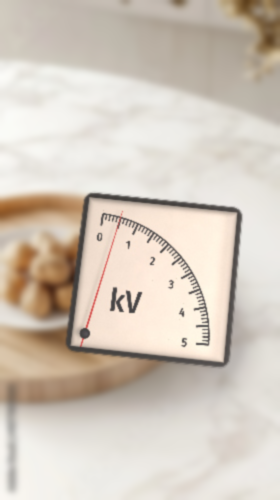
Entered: value=0.5 unit=kV
